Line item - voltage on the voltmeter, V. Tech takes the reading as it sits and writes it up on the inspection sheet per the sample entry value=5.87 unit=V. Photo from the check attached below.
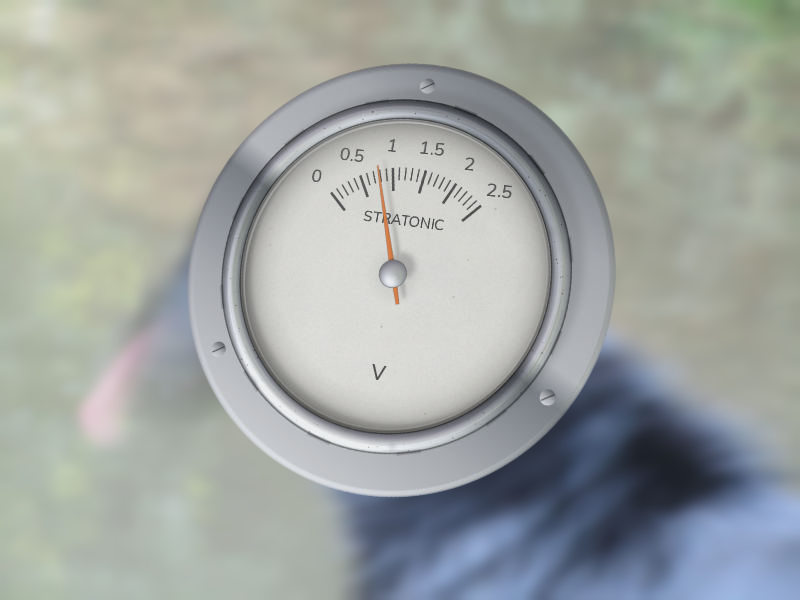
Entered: value=0.8 unit=V
